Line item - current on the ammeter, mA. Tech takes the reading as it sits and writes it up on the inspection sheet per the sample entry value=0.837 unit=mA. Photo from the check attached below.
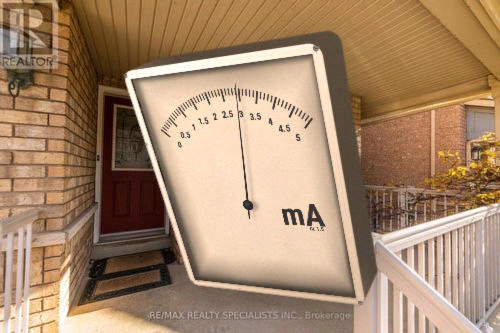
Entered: value=3 unit=mA
